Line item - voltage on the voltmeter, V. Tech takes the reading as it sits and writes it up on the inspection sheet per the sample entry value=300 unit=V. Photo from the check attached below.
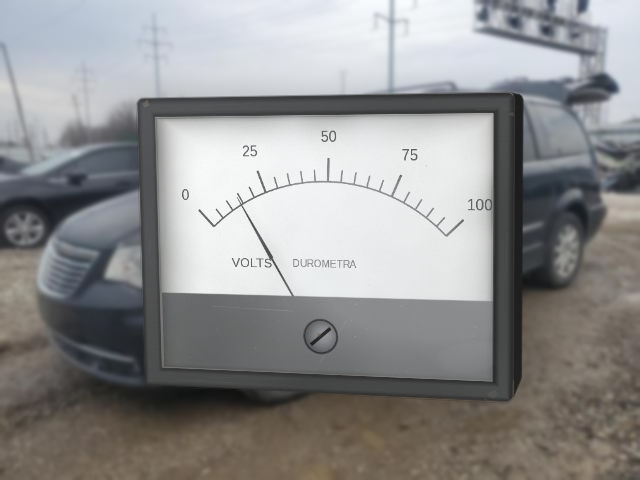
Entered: value=15 unit=V
